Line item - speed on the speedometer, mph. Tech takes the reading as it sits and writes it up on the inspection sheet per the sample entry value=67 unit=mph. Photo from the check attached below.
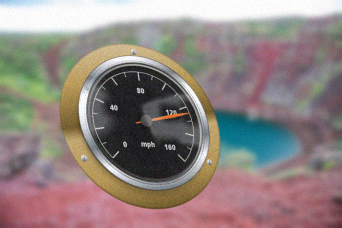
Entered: value=125 unit=mph
